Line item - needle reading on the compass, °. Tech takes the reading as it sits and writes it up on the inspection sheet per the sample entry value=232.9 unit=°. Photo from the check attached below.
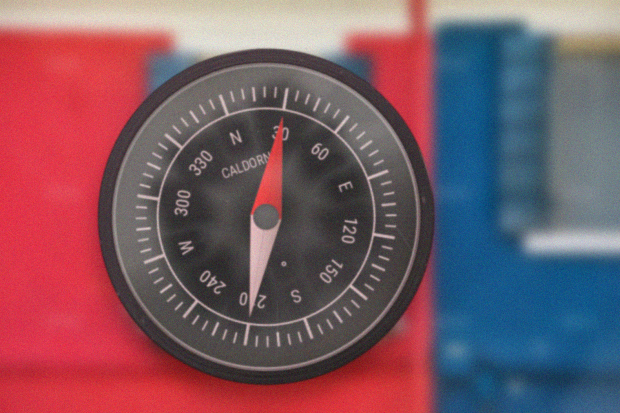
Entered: value=30 unit=°
